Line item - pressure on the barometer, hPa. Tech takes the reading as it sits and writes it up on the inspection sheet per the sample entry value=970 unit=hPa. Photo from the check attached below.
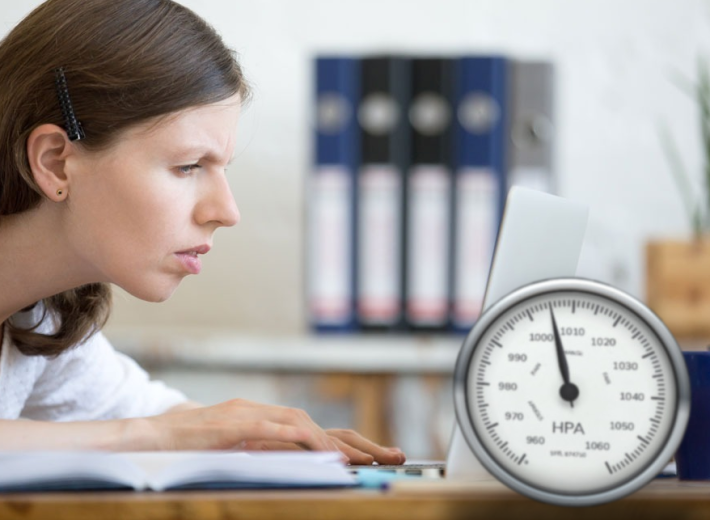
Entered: value=1005 unit=hPa
